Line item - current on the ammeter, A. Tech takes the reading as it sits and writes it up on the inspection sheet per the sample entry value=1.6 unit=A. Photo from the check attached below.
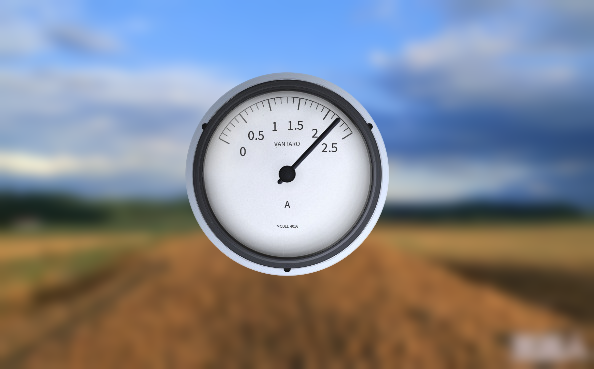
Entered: value=2.2 unit=A
